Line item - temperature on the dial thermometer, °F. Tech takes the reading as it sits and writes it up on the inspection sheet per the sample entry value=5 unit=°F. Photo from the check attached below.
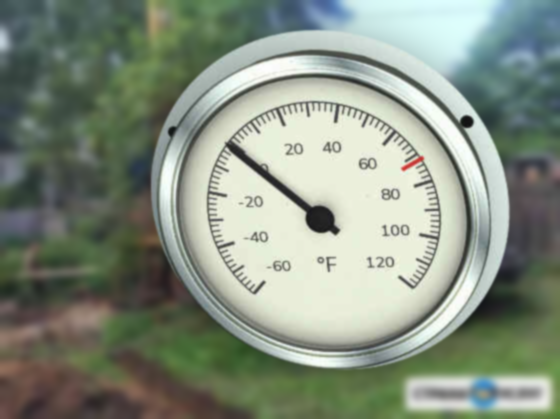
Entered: value=0 unit=°F
